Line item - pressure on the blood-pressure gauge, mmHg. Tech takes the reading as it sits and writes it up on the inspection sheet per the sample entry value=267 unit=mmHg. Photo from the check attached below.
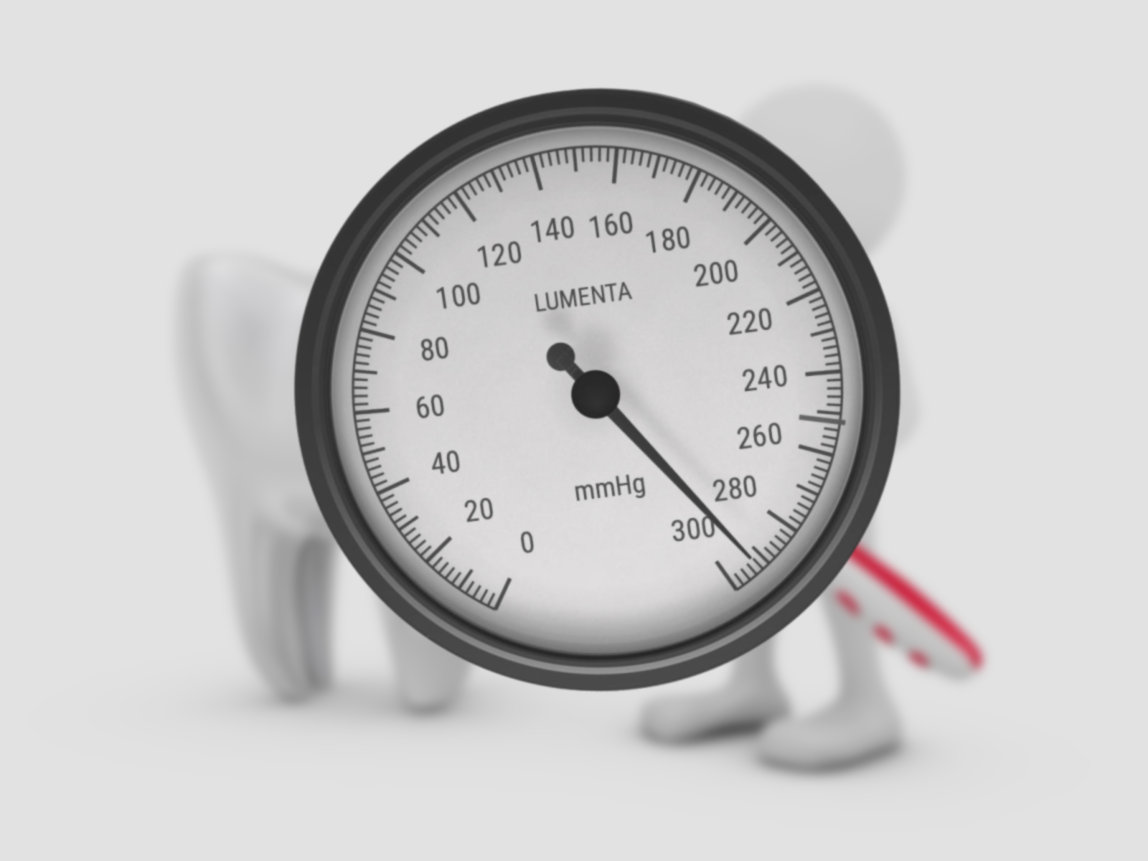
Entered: value=292 unit=mmHg
